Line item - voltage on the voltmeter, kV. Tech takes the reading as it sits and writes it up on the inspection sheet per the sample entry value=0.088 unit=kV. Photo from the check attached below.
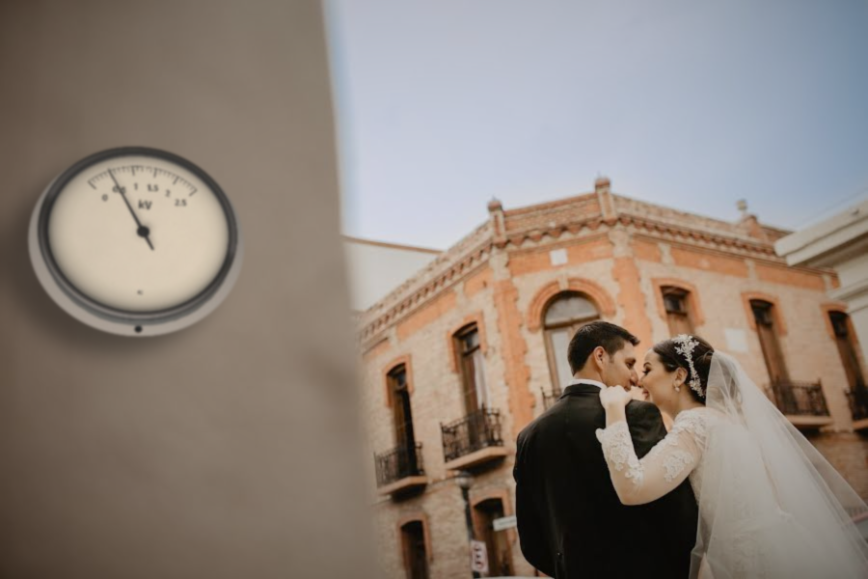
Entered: value=0.5 unit=kV
